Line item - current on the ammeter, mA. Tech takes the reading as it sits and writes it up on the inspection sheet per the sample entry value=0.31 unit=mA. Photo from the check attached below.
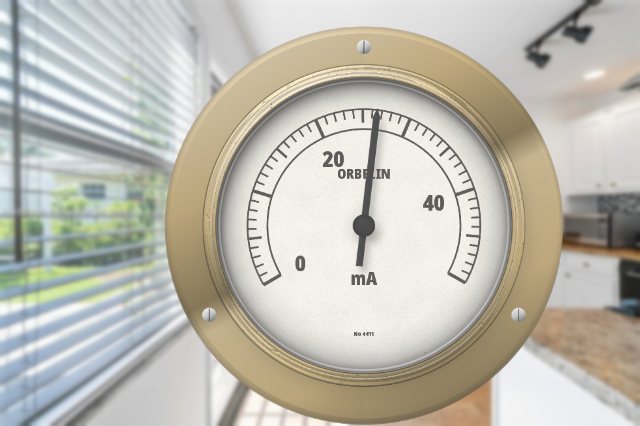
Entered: value=26.5 unit=mA
